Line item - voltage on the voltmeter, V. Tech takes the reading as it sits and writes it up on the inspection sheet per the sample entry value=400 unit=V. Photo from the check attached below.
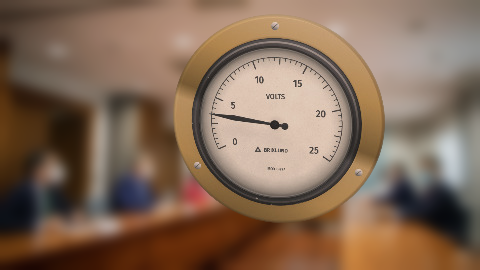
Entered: value=3.5 unit=V
